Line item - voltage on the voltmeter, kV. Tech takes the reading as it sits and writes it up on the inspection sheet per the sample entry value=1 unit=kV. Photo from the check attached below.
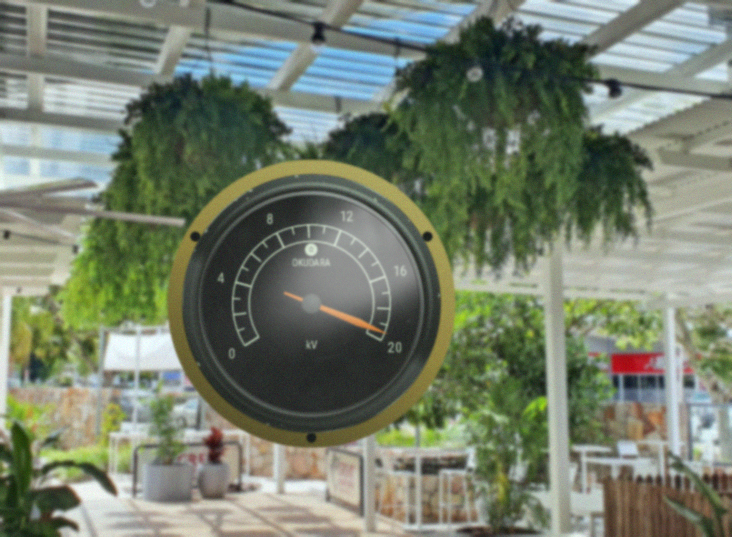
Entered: value=19.5 unit=kV
